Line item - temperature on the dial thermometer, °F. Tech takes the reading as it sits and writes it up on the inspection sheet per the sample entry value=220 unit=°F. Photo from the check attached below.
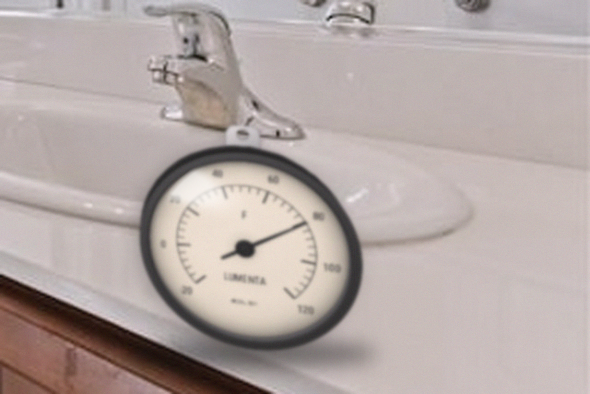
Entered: value=80 unit=°F
